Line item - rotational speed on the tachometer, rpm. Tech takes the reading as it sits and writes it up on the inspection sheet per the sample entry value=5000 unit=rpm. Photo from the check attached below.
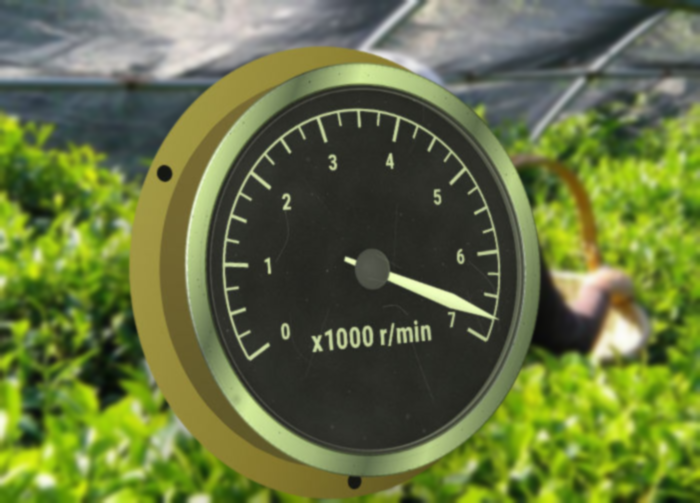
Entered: value=6750 unit=rpm
